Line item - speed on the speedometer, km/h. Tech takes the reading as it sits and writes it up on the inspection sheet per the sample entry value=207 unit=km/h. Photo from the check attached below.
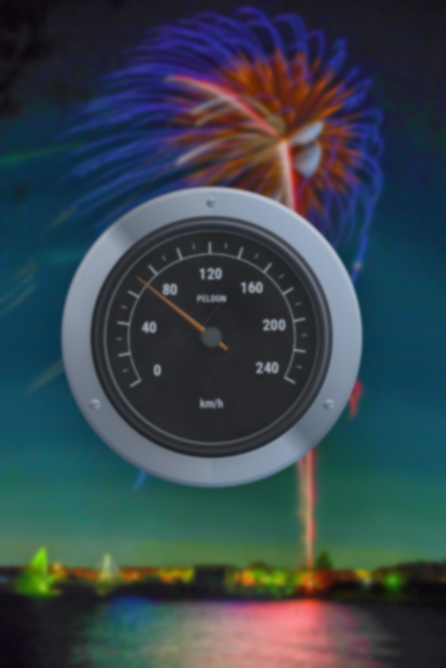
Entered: value=70 unit=km/h
